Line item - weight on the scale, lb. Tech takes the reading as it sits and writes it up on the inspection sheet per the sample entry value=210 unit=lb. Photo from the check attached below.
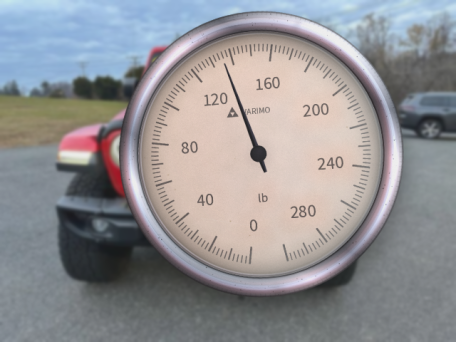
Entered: value=136 unit=lb
